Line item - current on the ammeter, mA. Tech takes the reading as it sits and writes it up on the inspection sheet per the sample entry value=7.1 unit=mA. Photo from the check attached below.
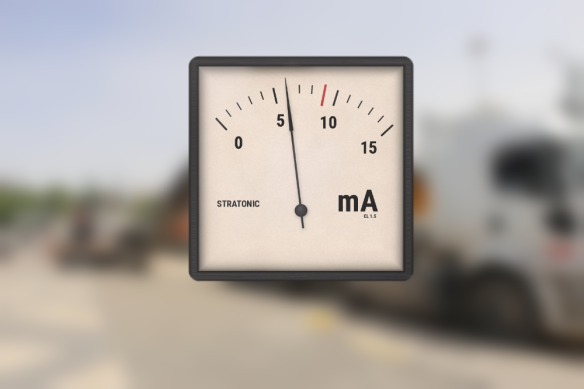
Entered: value=6 unit=mA
